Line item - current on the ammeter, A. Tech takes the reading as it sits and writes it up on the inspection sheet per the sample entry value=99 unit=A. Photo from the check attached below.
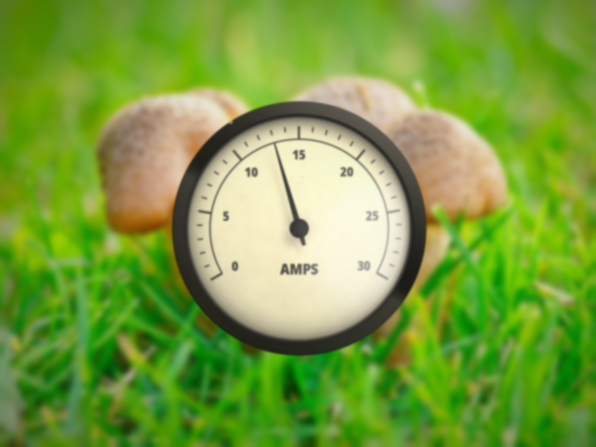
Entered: value=13 unit=A
